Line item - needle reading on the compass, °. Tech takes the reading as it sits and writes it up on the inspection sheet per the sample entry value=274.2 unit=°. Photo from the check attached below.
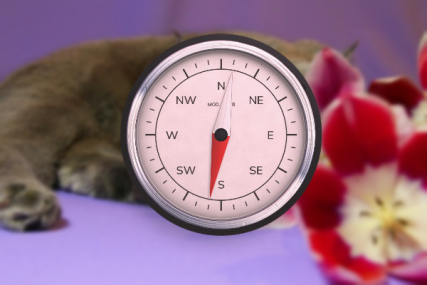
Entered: value=190 unit=°
